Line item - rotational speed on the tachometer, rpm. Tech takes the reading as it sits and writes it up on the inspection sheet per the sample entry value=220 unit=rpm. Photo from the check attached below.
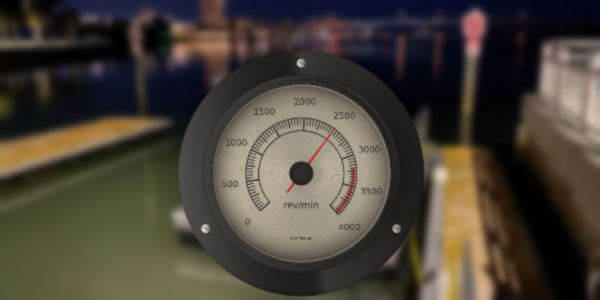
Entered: value=2500 unit=rpm
